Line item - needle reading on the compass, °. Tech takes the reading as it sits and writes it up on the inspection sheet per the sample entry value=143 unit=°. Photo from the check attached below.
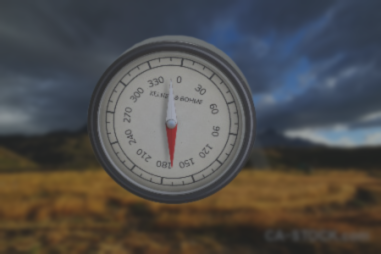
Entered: value=170 unit=°
